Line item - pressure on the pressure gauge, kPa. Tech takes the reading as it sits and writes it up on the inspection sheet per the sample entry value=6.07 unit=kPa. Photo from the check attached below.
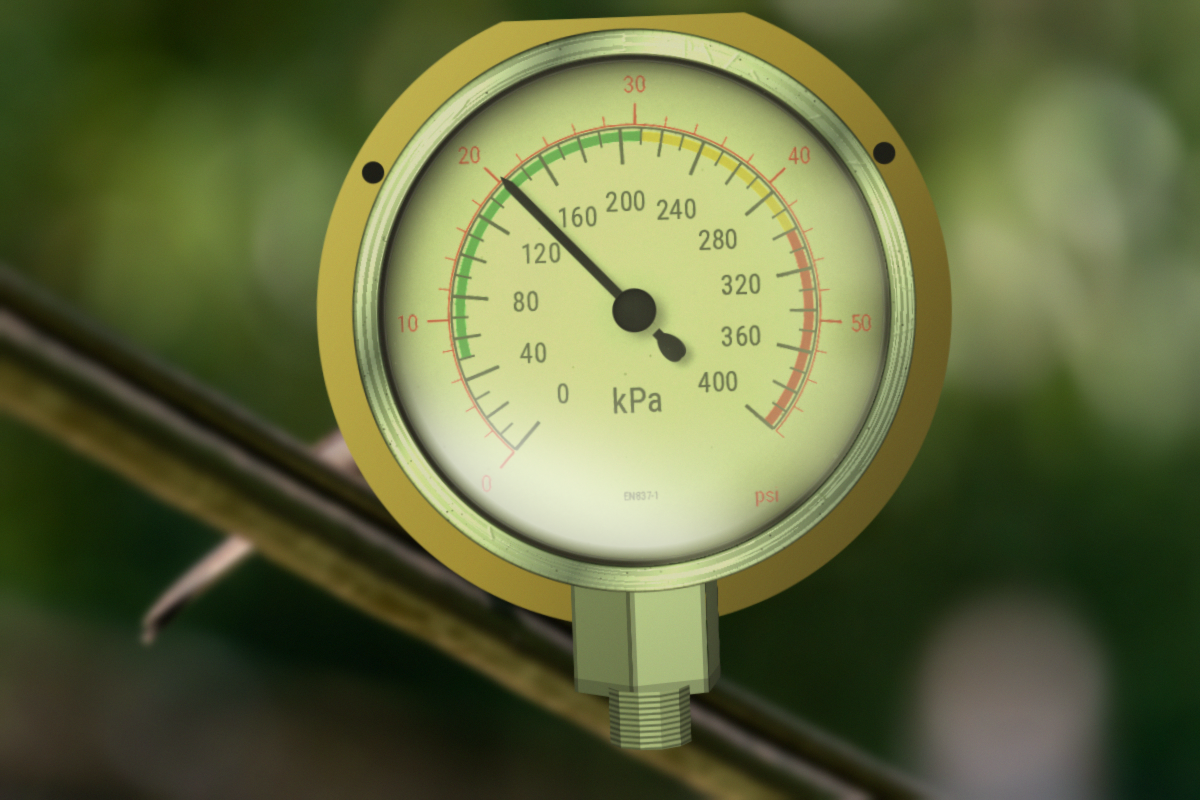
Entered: value=140 unit=kPa
